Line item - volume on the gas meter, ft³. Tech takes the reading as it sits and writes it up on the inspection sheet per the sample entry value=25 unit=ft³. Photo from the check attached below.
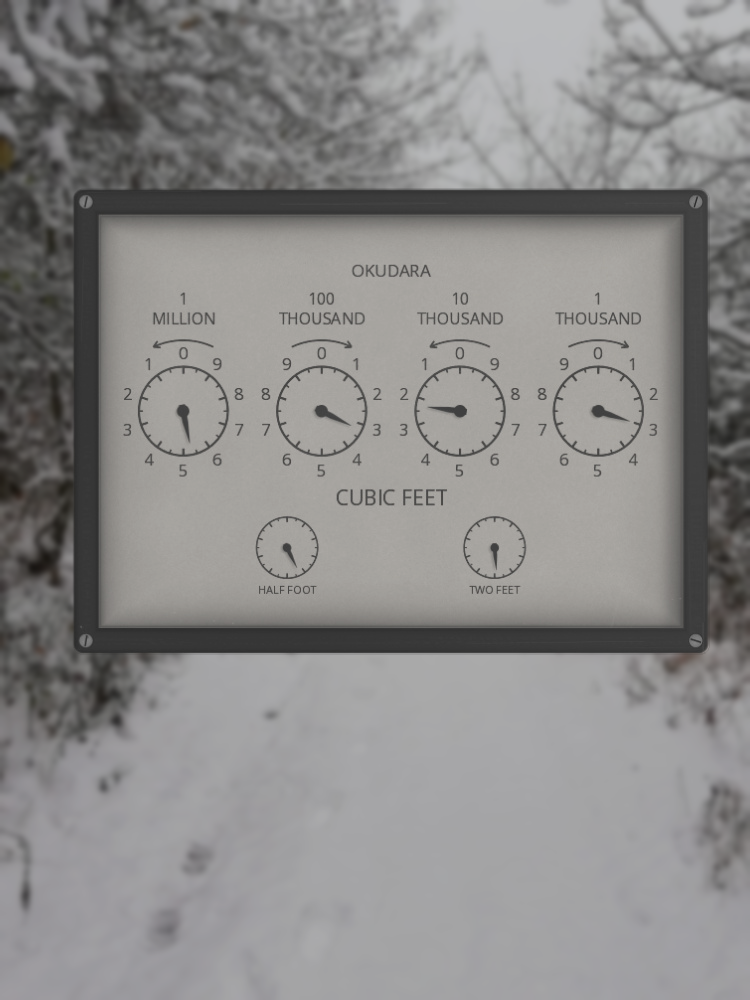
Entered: value=532300 unit=ft³
